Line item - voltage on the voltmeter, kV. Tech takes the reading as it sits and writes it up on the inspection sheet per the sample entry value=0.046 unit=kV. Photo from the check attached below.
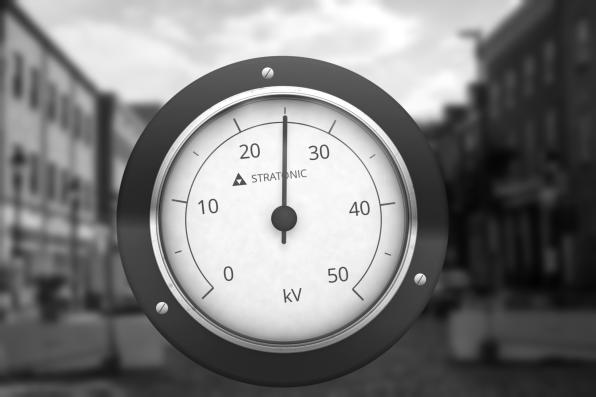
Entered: value=25 unit=kV
